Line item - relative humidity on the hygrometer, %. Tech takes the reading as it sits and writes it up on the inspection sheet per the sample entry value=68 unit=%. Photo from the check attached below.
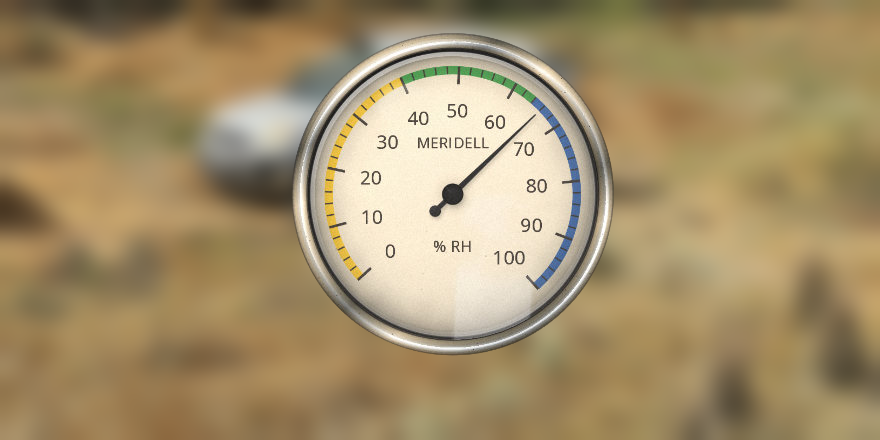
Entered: value=66 unit=%
